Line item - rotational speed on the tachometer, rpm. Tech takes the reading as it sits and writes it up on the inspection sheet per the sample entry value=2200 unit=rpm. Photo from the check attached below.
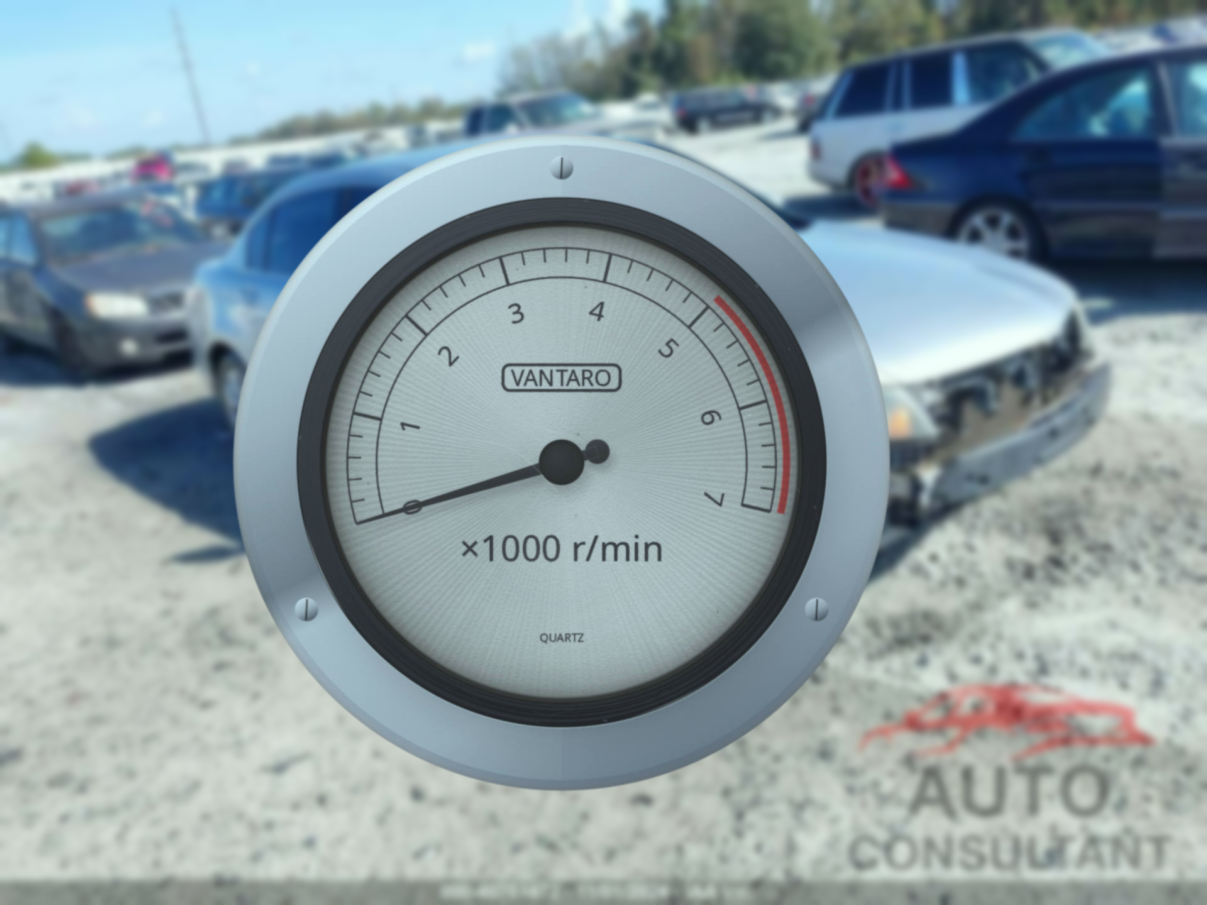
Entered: value=0 unit=rpm
